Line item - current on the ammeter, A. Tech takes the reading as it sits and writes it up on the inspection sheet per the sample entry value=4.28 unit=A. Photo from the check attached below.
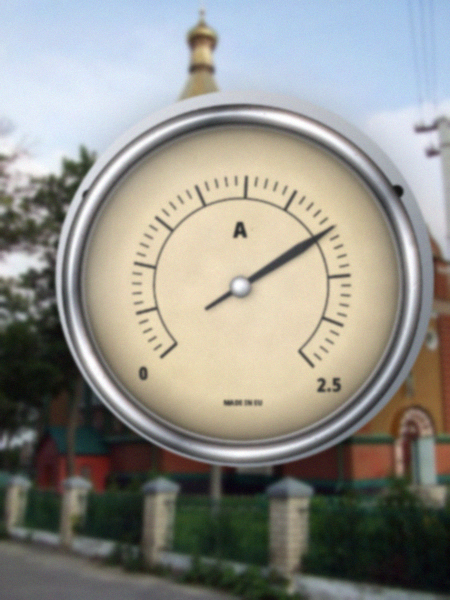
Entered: value=1.75 unit=A
